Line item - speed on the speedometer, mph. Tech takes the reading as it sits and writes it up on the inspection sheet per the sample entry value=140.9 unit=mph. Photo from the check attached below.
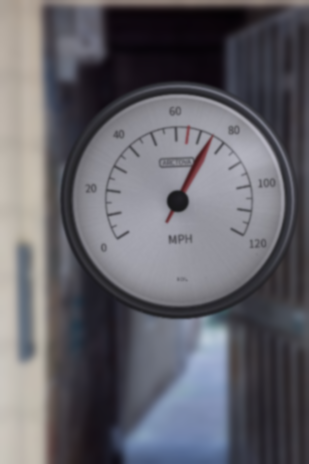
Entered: value=75 unit=mph
